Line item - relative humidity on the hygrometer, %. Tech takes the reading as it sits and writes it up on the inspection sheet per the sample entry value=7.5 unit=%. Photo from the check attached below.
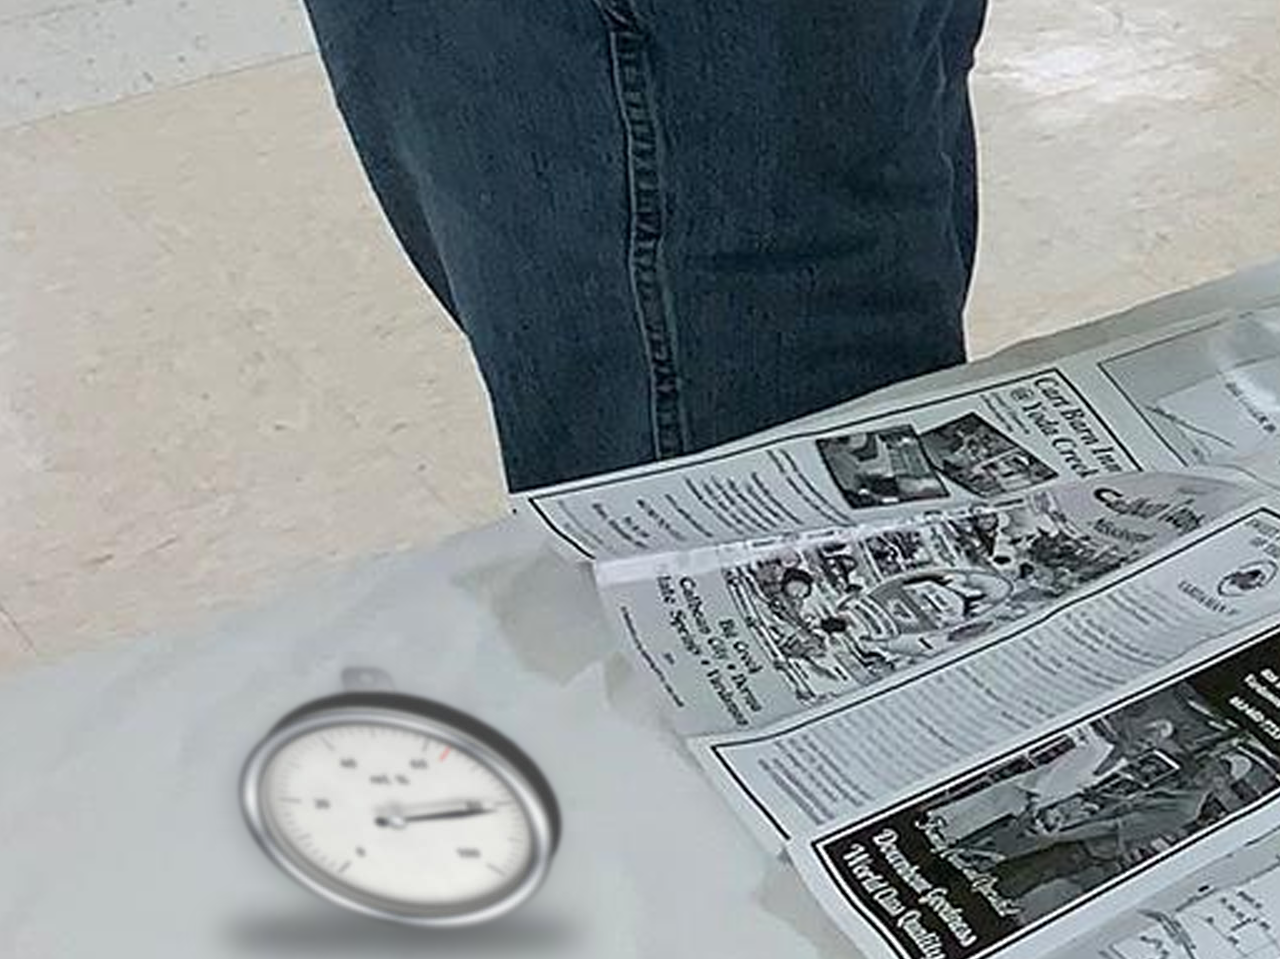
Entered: value=80 unit=%
